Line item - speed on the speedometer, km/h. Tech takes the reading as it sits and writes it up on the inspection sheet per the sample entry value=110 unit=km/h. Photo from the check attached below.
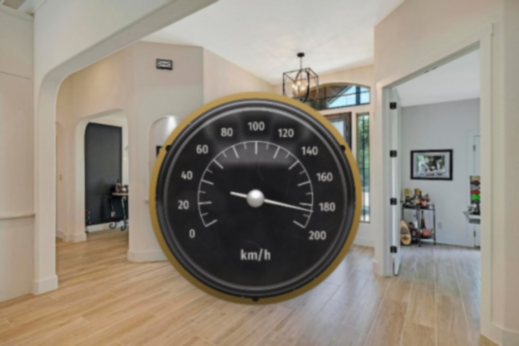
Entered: value=185 unit=km/h
